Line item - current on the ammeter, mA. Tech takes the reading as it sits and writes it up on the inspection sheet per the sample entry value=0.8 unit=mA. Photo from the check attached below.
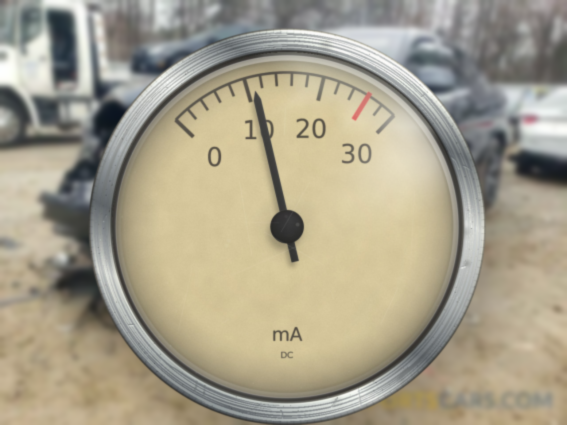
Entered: value=11 unit=mA
